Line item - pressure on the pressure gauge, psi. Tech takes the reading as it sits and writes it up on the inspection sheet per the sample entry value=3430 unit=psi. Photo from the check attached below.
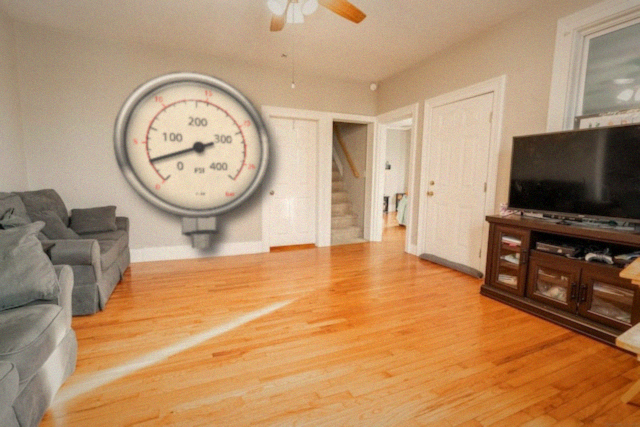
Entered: value=40 unit=psi
